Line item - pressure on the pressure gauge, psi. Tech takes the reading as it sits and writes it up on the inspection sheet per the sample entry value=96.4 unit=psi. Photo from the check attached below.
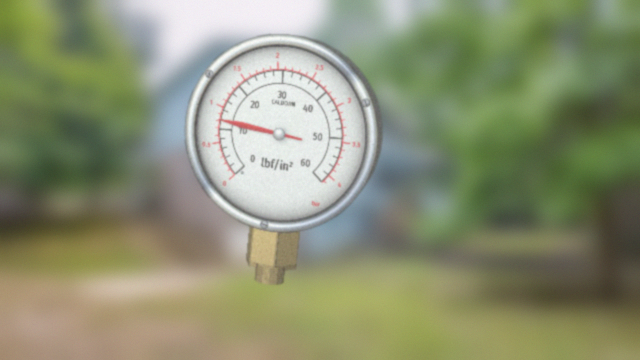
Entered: value=12 unit=psi
